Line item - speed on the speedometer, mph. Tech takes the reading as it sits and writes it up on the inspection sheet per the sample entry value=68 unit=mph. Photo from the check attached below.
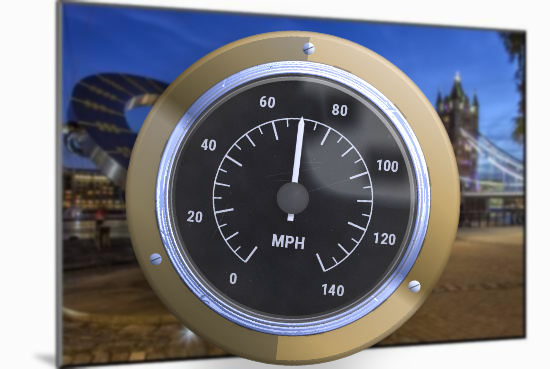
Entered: value=70 unit=mph
